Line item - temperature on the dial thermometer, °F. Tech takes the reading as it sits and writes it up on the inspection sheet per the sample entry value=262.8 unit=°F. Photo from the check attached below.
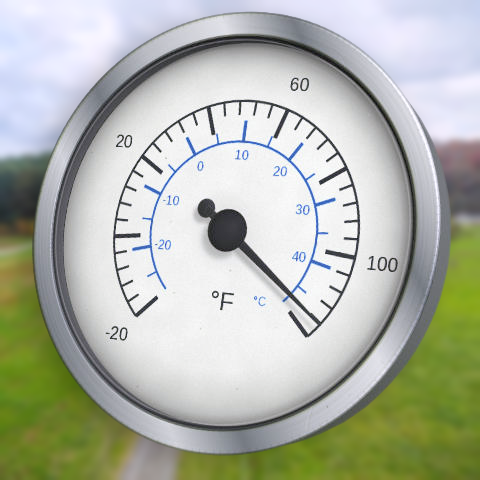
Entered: value=116 unit=°F
